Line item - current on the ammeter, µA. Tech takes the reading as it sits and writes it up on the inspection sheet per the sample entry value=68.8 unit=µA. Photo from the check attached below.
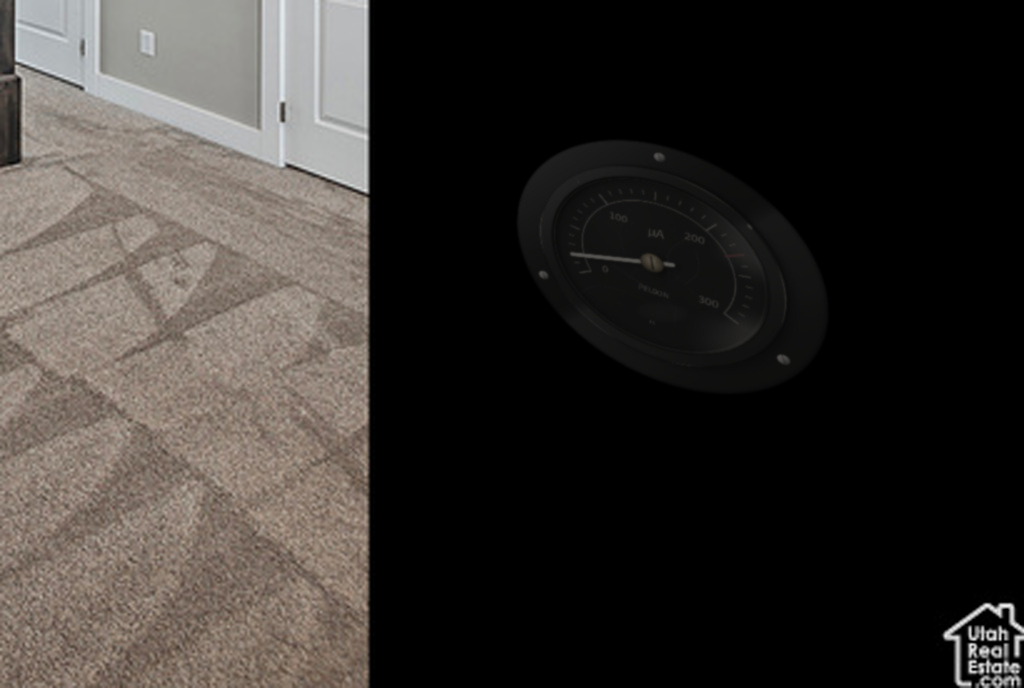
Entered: value=20 unit=µA
